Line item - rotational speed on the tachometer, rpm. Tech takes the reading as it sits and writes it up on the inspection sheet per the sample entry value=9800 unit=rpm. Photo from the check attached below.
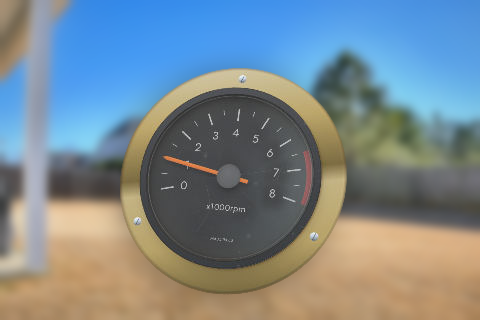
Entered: value=1000 unit=rpm
